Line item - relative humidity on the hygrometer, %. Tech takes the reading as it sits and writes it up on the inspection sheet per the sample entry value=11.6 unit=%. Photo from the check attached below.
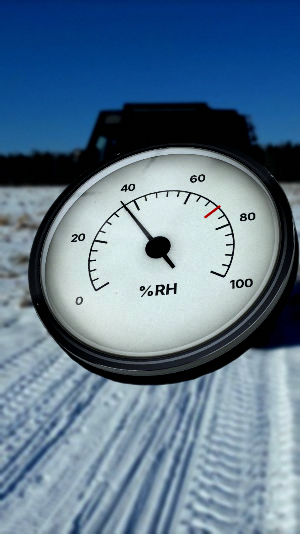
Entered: value=36 unit=%
